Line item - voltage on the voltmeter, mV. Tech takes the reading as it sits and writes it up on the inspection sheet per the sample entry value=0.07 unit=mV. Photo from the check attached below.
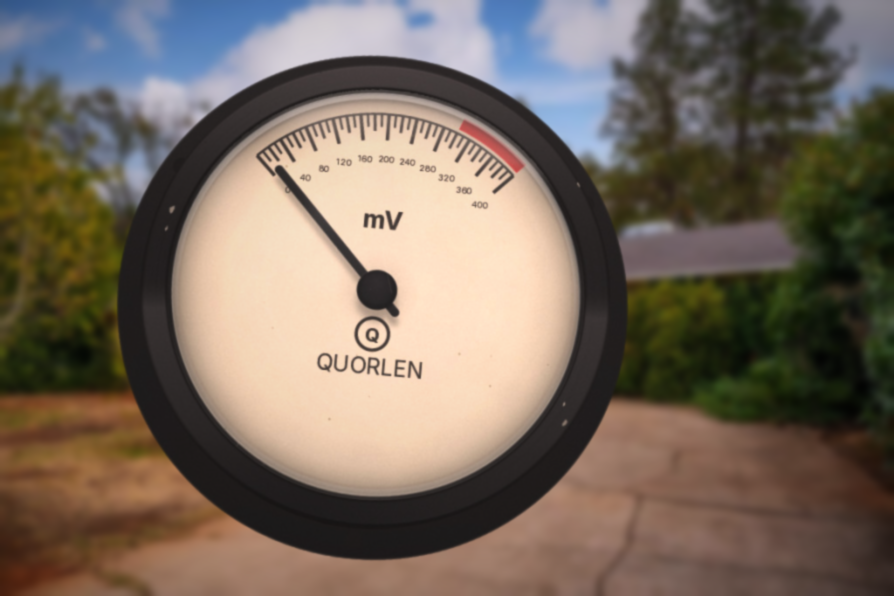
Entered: value=10 unit=mV
